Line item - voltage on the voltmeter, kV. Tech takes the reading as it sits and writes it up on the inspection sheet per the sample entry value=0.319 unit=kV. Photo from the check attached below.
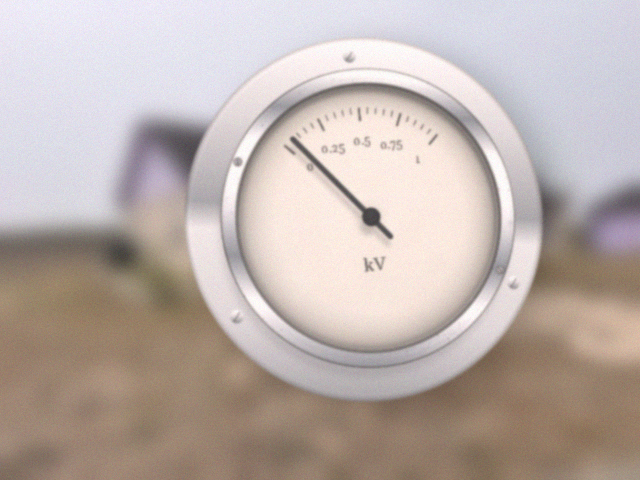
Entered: value=0.05 unit=kV
